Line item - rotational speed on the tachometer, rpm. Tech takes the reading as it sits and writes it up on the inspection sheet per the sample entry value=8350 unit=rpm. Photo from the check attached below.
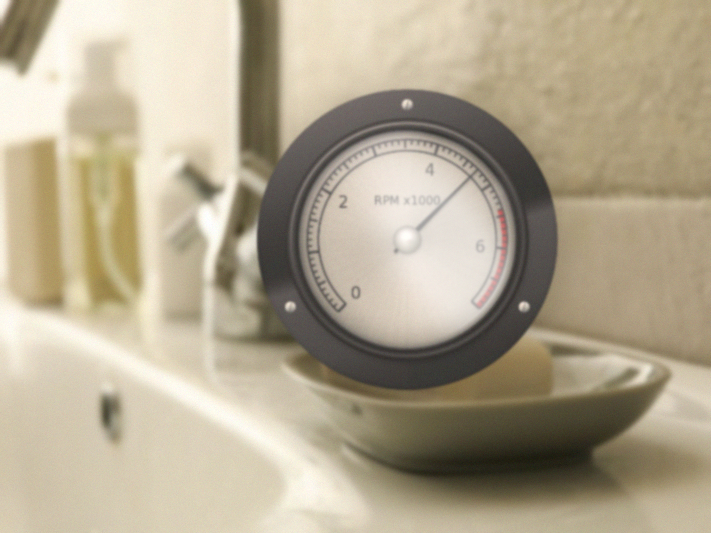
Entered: value=4700 unit=rpm
